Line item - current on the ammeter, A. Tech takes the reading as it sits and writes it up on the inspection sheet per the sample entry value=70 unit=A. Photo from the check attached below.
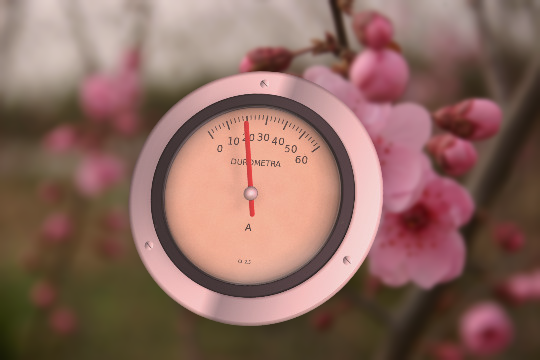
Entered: value=20 unit=A
